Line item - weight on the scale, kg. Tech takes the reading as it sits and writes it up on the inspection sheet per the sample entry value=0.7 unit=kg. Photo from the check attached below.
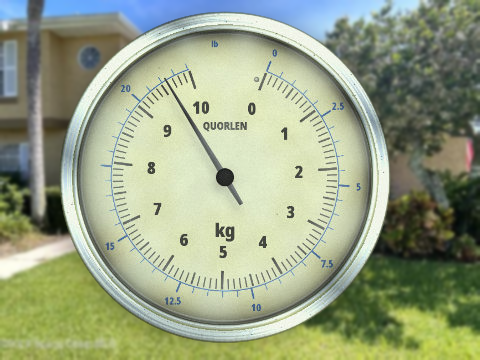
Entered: value=9.6 unit=kg
